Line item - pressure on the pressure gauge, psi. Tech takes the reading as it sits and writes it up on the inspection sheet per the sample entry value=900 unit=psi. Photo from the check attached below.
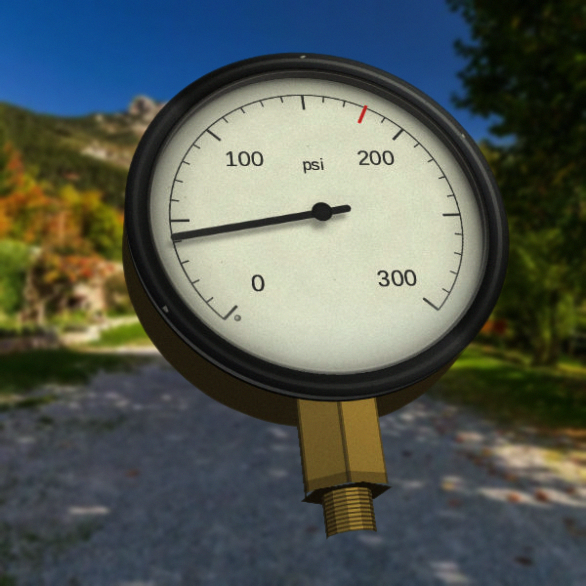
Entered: value=40 unit=psi
